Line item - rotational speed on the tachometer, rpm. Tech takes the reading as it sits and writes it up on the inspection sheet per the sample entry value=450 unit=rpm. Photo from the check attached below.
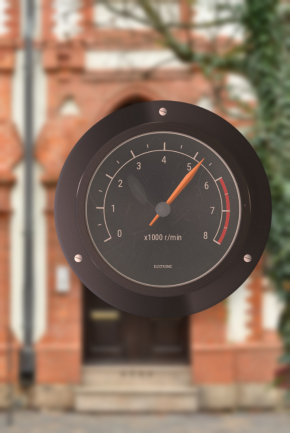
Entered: value=5250 unit=rpm
